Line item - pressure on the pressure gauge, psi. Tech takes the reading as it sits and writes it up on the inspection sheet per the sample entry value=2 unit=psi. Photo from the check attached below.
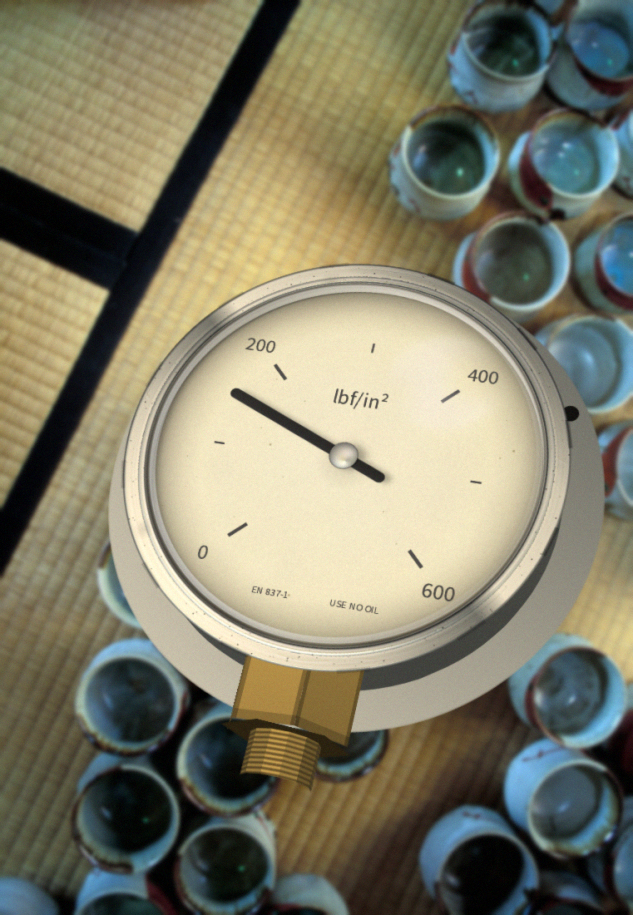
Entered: value=150 unit=psi
